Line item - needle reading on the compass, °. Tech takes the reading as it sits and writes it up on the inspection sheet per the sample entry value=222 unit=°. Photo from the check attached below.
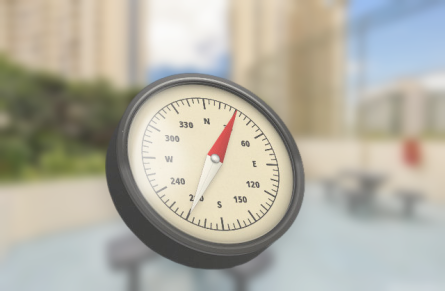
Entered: value=30 unit=°
